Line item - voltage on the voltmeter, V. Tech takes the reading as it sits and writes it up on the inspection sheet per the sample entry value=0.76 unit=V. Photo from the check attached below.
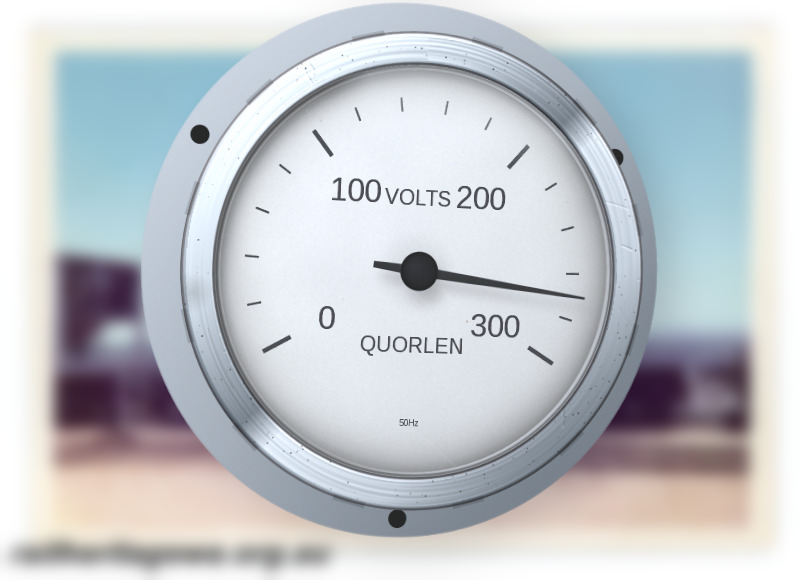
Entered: value=270 unit=V
